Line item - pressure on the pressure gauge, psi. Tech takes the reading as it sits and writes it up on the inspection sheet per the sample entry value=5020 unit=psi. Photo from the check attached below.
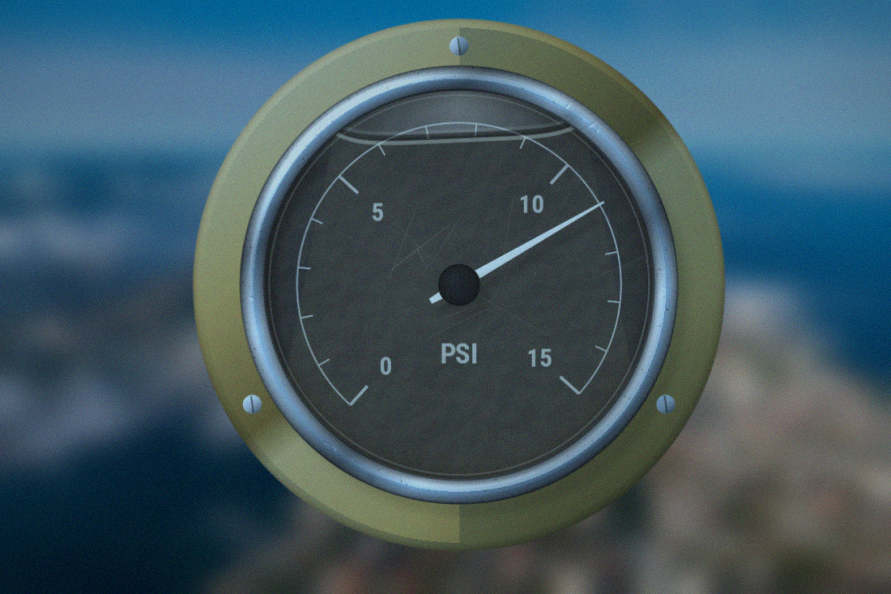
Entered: value=11 unit=psi
